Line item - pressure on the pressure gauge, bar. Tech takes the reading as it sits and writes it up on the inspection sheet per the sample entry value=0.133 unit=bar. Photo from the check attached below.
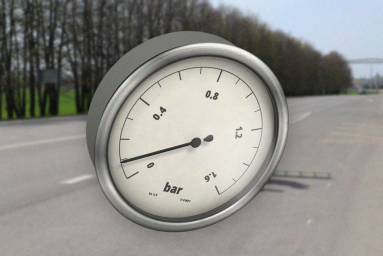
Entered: value=0.1 unit=bar
